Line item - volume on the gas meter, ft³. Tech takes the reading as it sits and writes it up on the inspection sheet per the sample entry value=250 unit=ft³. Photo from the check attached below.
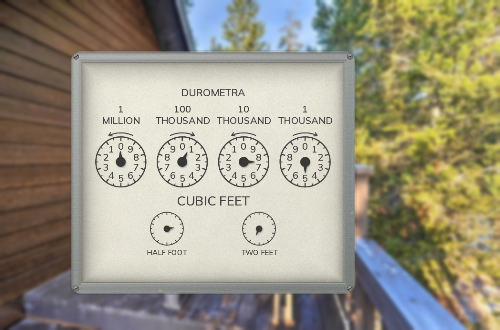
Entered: value=7500 unit=ft³
